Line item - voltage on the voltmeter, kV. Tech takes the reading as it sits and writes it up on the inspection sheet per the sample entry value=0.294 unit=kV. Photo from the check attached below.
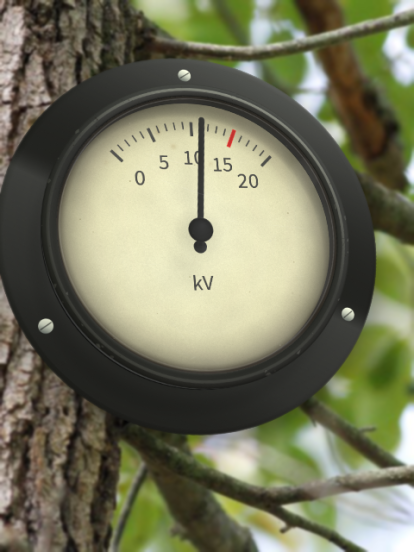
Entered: value=11 unit=kV
